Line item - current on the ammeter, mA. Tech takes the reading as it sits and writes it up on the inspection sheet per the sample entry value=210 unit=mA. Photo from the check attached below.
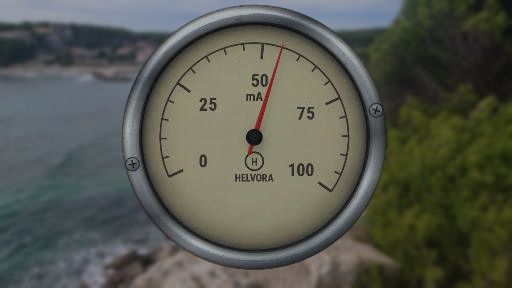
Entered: value=55 unit=mA
